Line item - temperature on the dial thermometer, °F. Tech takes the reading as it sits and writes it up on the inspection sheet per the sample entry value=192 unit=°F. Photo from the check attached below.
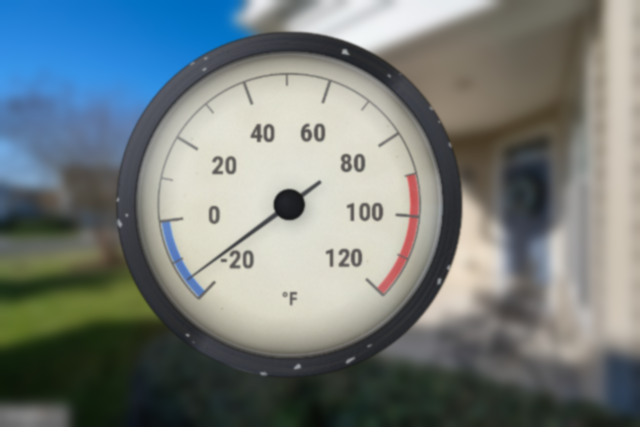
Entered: value=-15 unit=°F
